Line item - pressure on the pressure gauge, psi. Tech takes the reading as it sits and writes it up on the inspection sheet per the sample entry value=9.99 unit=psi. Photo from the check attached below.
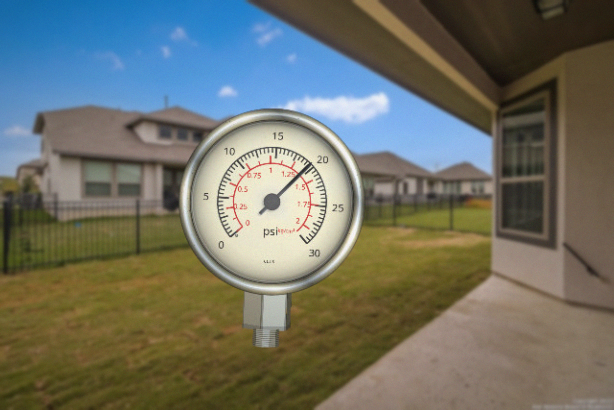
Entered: value=19.5 unit=psi
